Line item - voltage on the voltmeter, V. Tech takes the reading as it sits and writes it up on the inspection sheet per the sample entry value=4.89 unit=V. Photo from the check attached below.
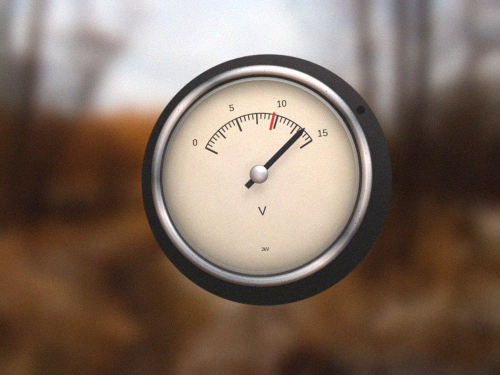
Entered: value=13.5 unit=V
